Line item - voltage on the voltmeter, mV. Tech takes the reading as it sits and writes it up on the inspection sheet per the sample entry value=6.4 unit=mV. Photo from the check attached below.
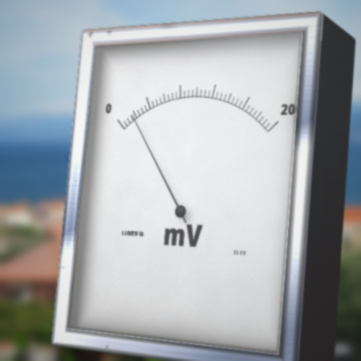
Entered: value=20 unit=mV
